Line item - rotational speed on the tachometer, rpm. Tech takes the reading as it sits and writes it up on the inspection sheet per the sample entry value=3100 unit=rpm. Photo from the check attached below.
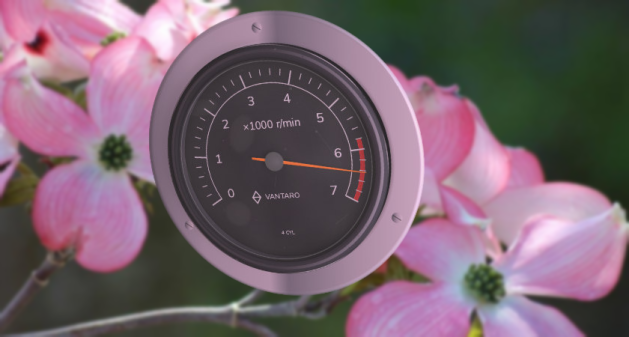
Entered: value=6400 unit=rpm
